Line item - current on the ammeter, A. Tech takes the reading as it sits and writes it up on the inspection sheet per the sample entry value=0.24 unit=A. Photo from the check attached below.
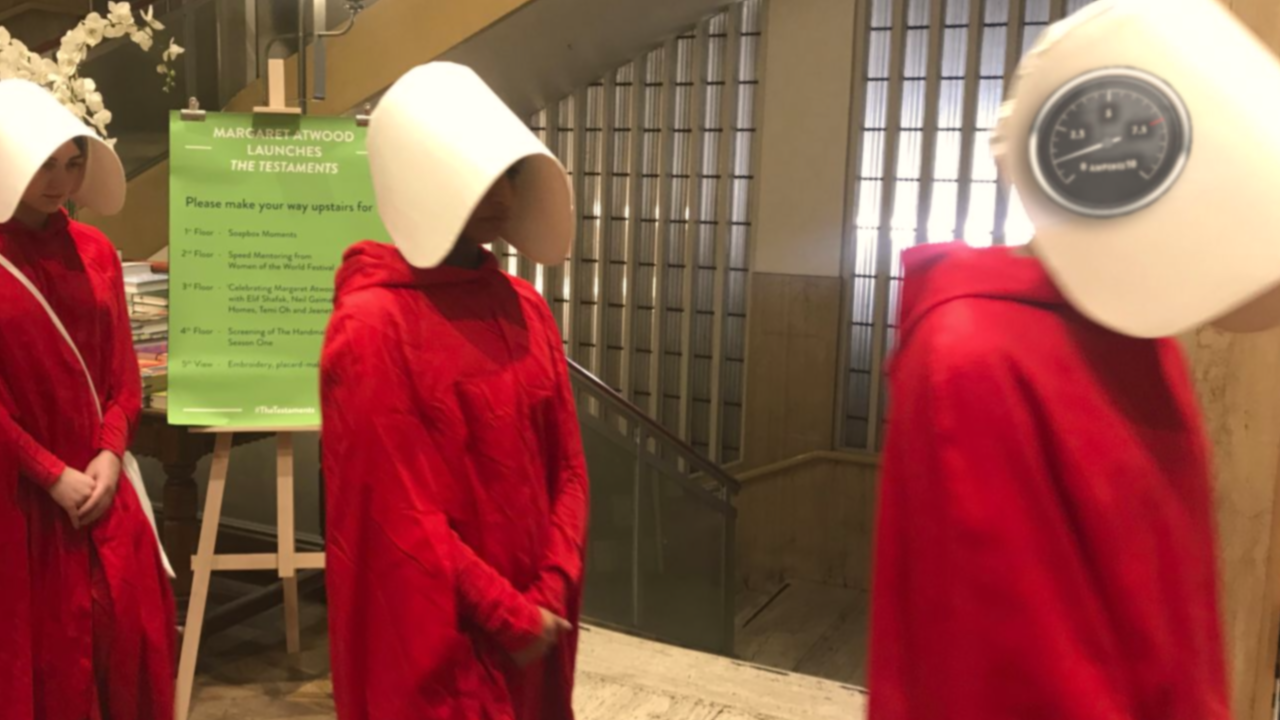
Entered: value=1 unit=A
